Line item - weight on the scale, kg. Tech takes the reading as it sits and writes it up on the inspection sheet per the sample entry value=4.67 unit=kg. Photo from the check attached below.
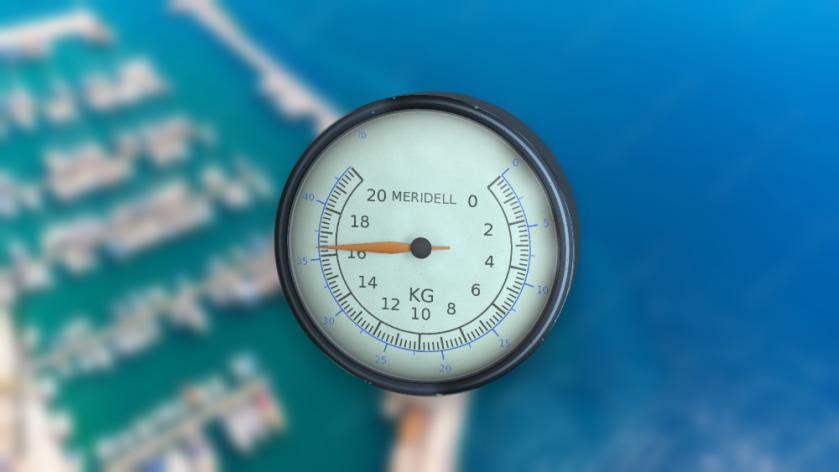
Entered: value=16.4 unit=kg
